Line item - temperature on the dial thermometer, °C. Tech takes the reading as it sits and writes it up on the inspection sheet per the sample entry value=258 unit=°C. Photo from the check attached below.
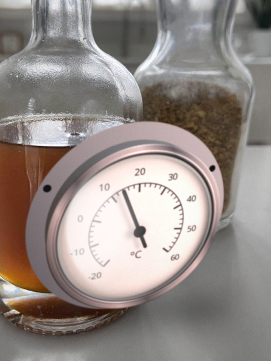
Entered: value=14 unit=°C
